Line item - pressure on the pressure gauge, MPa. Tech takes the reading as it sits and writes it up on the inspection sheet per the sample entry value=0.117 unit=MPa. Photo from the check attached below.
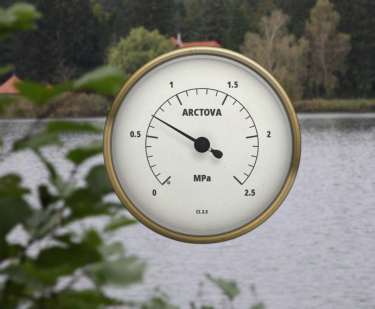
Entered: value=0.7 unit=MPa
